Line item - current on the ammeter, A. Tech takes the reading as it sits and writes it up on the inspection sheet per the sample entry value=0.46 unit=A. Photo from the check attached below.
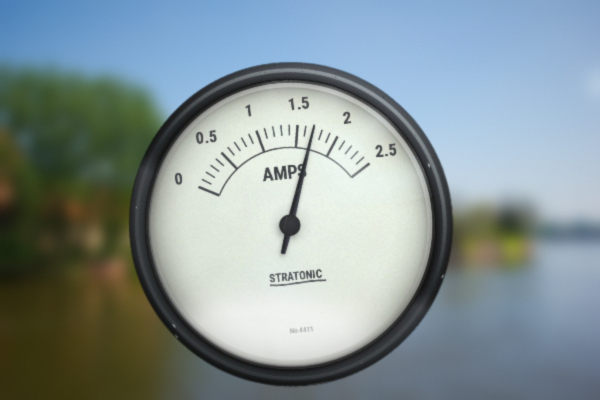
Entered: value=1.7 unit=A
